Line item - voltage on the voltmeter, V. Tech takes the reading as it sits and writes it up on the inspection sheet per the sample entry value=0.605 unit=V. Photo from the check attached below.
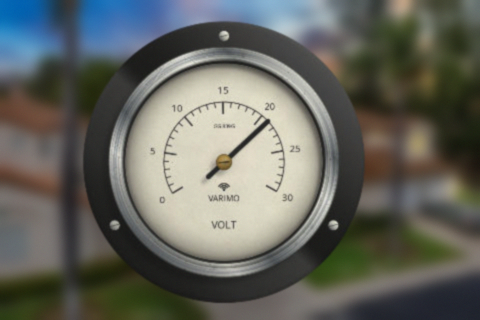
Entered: value=21 unit=V
